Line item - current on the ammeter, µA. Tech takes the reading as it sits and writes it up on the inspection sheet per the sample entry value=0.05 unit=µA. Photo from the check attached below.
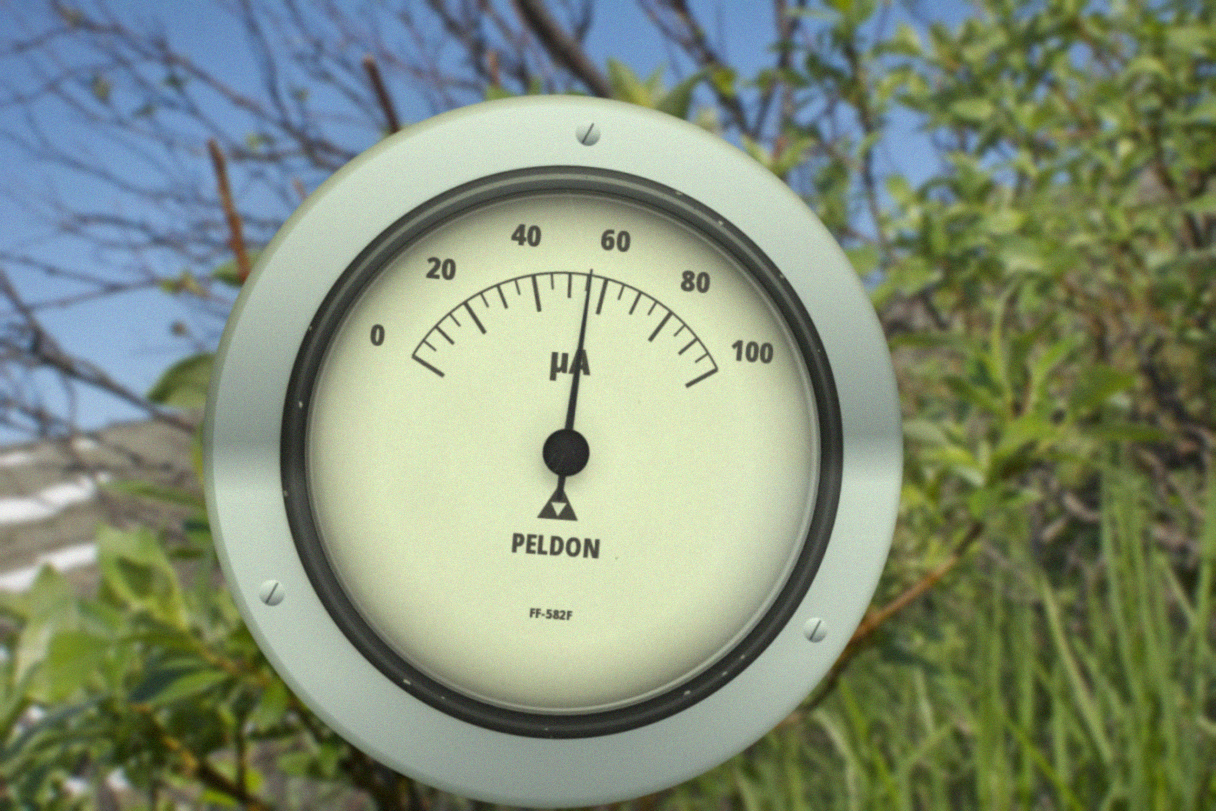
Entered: value=55 unit=µA
